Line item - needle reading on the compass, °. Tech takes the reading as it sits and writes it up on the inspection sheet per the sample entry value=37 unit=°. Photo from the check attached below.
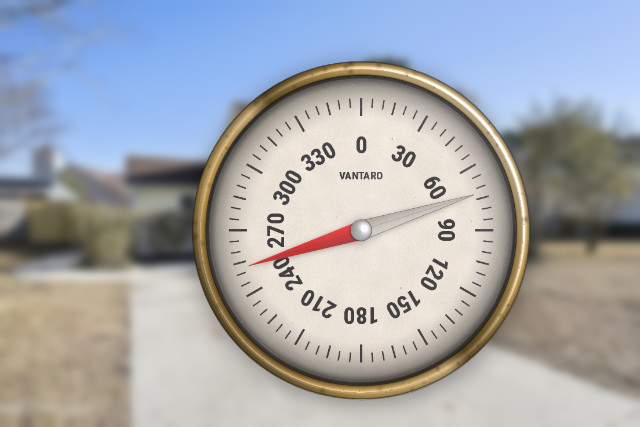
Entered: value=252.5 unit=°
